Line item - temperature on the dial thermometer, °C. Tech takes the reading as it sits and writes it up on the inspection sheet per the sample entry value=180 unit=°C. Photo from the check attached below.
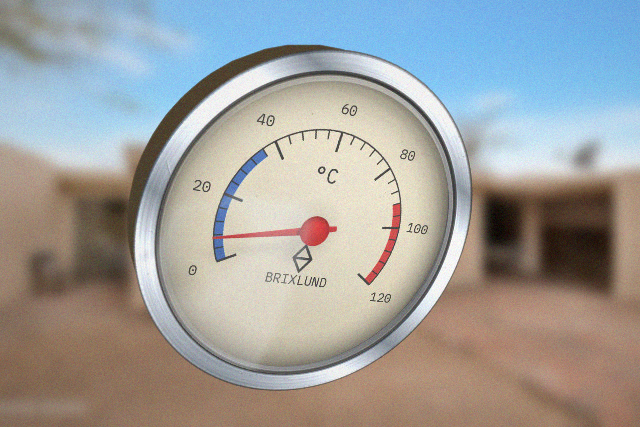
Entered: value=8 unit=°C
